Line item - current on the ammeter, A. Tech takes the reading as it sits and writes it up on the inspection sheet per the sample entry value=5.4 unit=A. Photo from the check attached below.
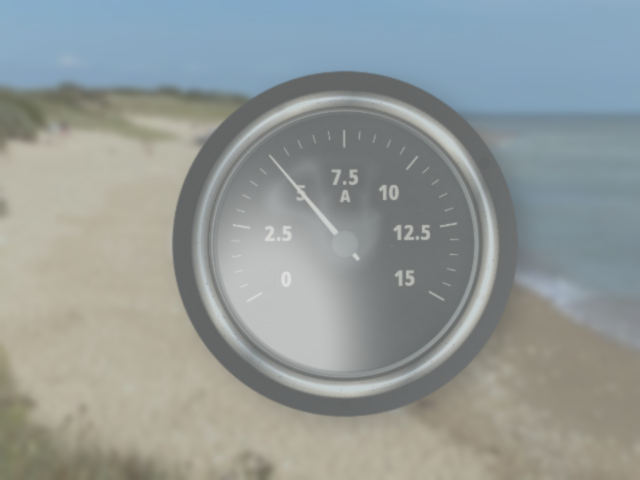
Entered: value=5 unit=A
